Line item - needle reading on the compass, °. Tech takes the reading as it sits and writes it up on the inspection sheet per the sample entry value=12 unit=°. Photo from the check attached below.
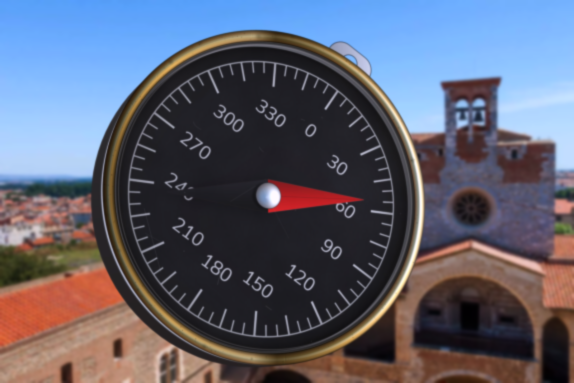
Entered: value=55 unit=°
